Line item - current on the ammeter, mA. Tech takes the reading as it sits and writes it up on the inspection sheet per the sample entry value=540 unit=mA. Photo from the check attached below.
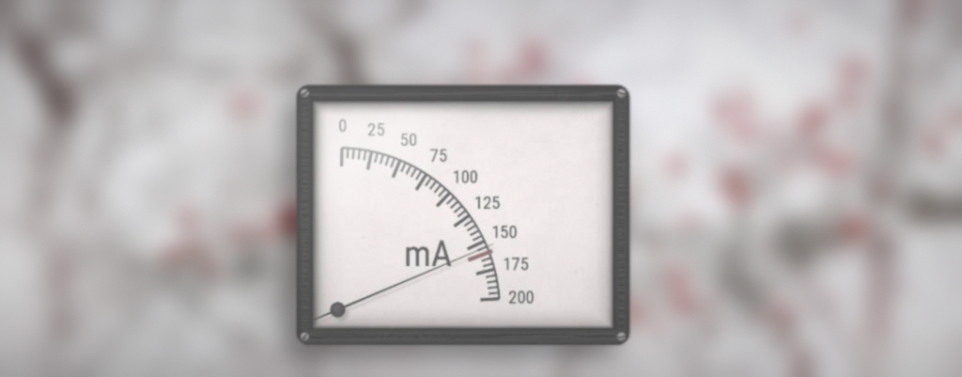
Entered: value=155 unit=mA
